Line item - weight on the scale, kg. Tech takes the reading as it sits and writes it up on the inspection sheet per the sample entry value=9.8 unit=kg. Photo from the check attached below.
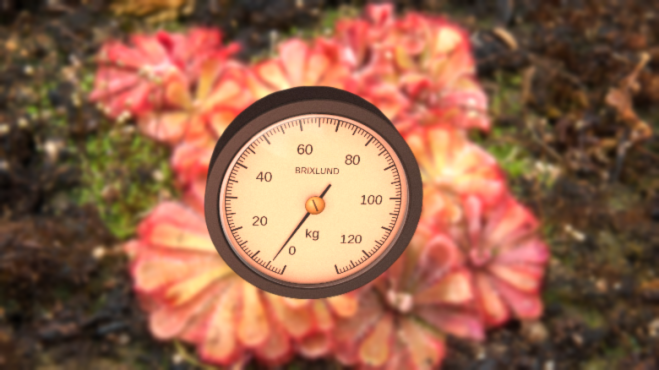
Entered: value=5 unit=kg
